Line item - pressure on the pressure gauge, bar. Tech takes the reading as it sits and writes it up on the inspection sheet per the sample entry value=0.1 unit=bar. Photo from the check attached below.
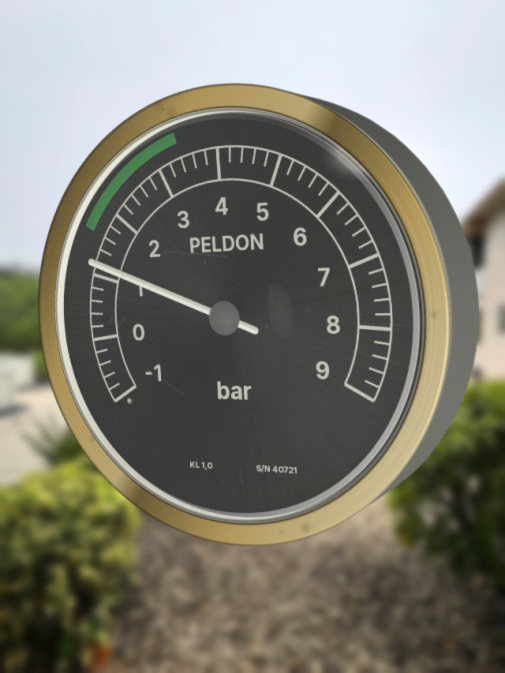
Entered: value=1.2 unit=bar
